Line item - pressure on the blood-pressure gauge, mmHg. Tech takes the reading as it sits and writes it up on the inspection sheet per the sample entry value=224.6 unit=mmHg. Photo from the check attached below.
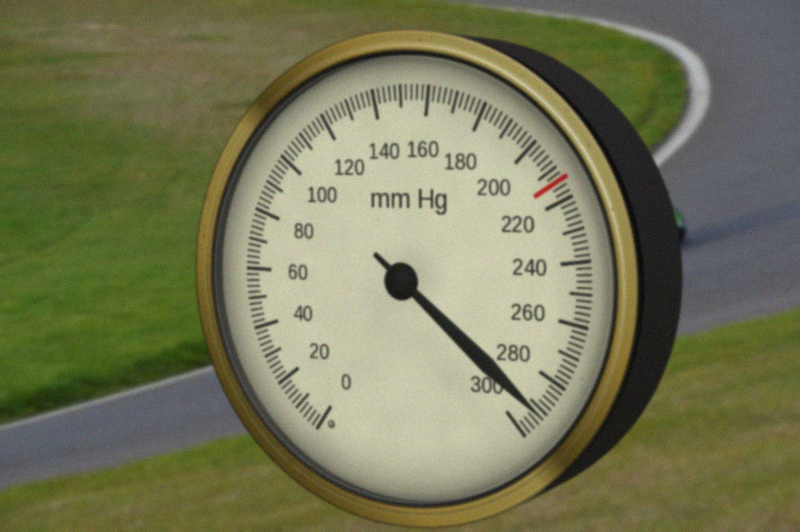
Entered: value=290 unit=mmHg
